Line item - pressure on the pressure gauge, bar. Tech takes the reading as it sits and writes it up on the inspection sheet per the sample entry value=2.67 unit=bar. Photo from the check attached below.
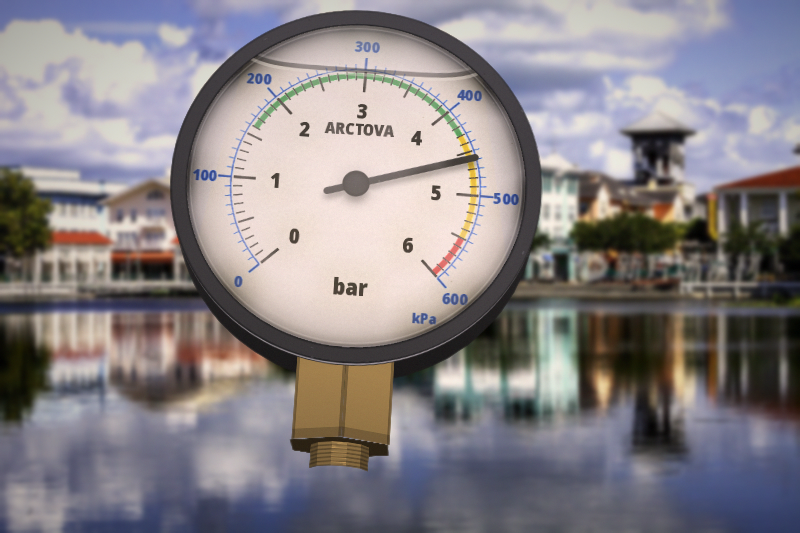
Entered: value=4.6 unit=bar
